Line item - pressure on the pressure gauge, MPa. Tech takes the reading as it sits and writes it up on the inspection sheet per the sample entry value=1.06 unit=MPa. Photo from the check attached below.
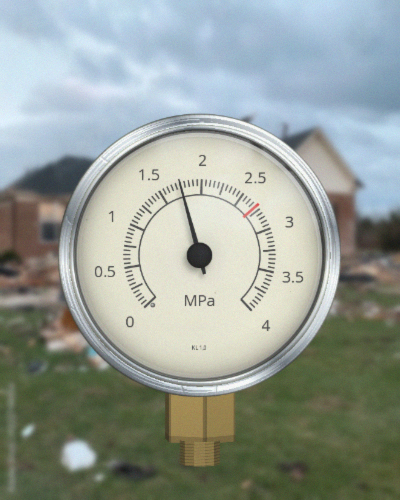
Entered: value=1.75 unit=MPa
